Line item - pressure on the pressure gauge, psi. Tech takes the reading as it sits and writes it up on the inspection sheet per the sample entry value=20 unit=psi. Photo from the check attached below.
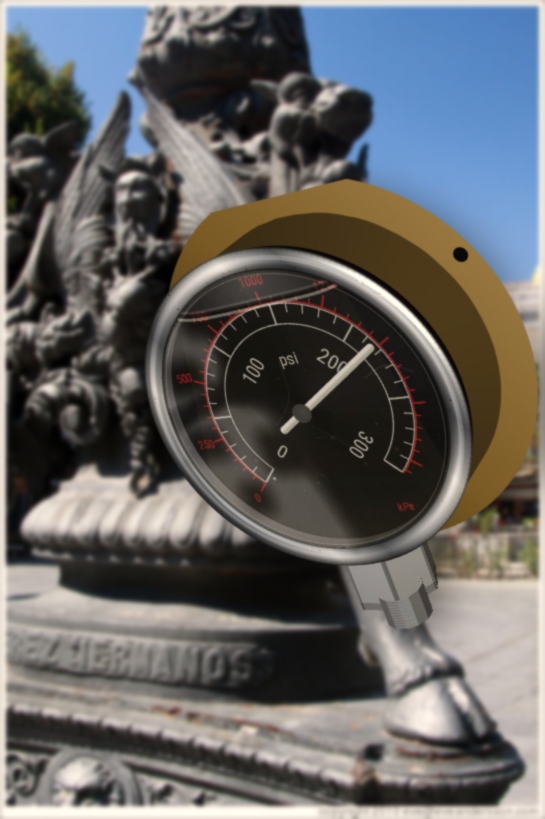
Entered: value=215 unit=psi
